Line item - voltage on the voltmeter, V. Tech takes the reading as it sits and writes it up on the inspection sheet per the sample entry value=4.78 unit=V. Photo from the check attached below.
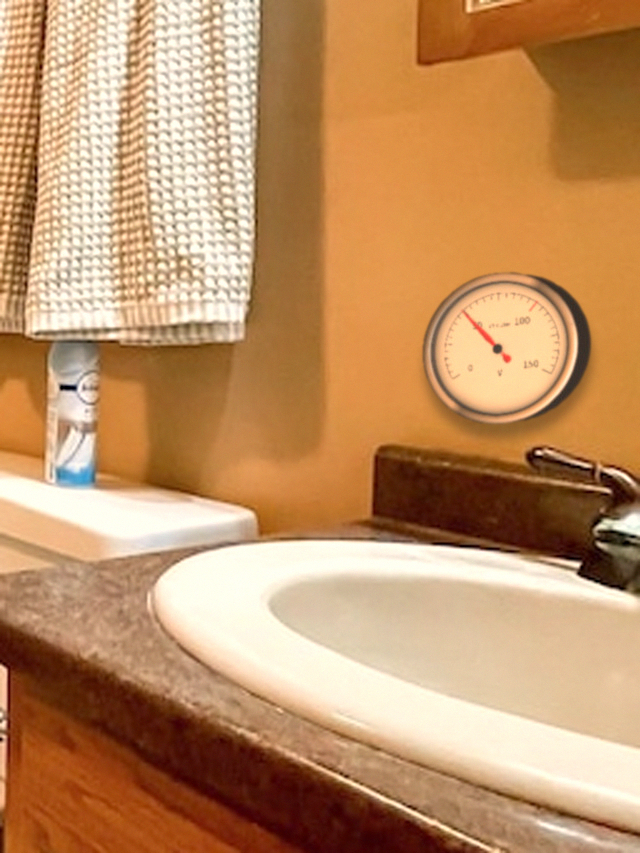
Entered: value=50 unit=V
